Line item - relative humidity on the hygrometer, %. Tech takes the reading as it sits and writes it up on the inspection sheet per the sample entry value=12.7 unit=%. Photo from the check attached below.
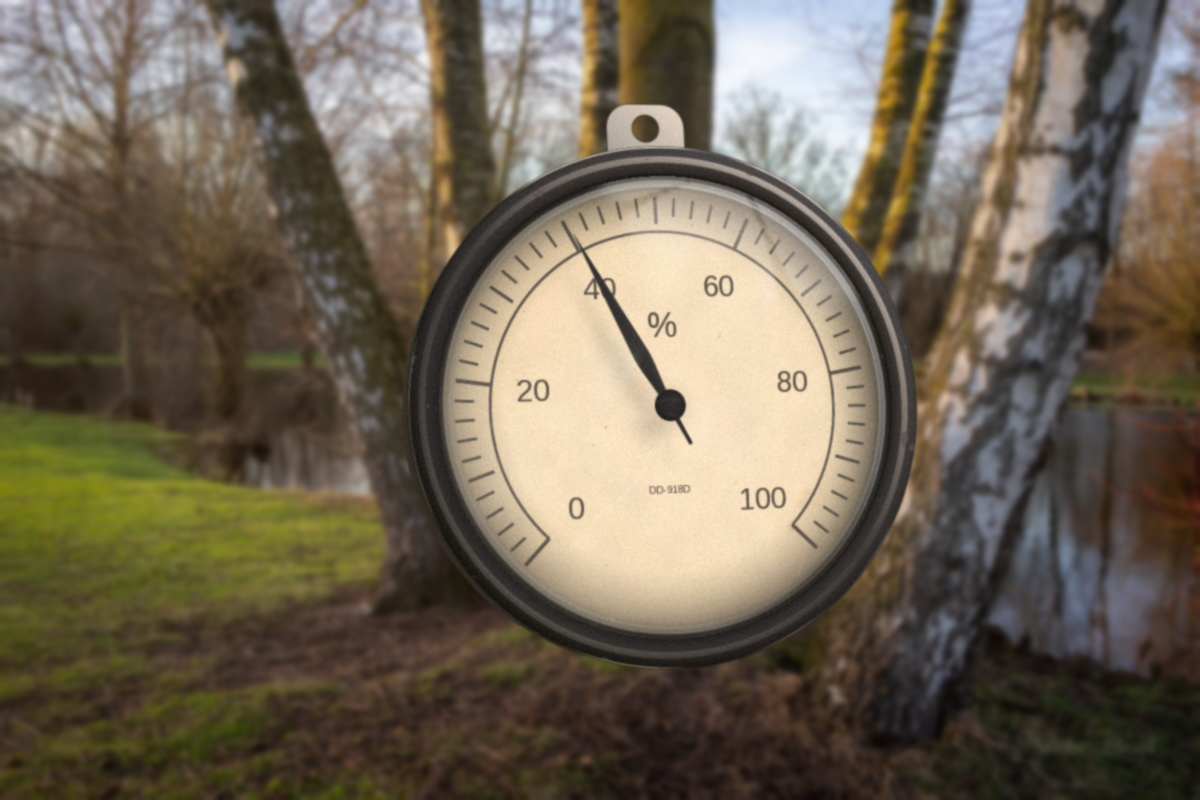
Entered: value=40 unit=%
